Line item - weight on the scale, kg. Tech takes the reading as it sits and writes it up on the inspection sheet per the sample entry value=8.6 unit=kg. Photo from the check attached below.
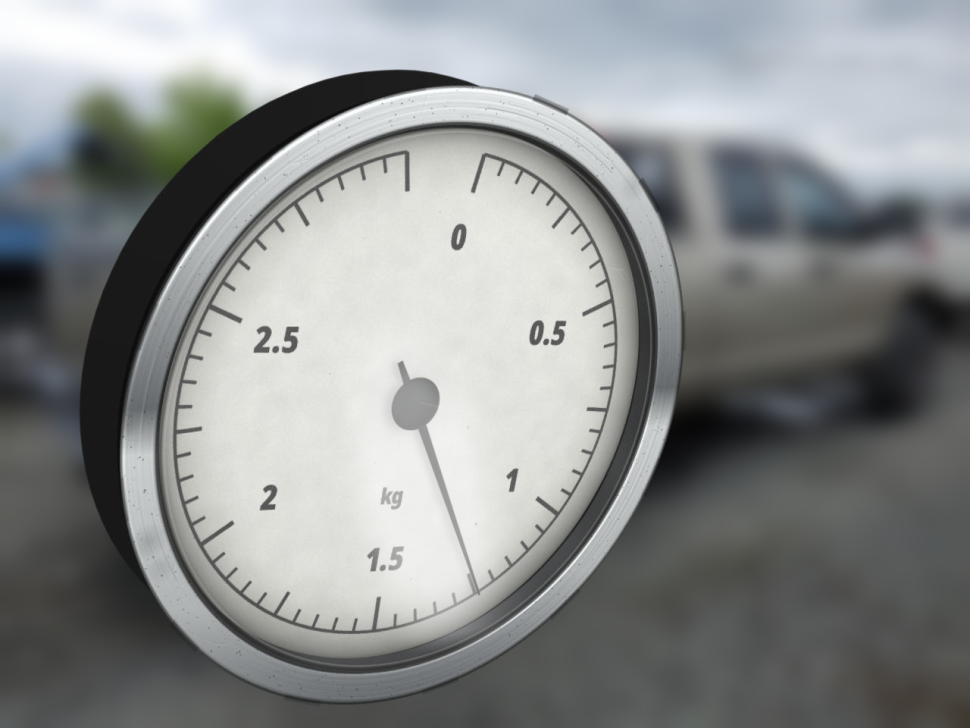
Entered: value=1.25 unit=kg
